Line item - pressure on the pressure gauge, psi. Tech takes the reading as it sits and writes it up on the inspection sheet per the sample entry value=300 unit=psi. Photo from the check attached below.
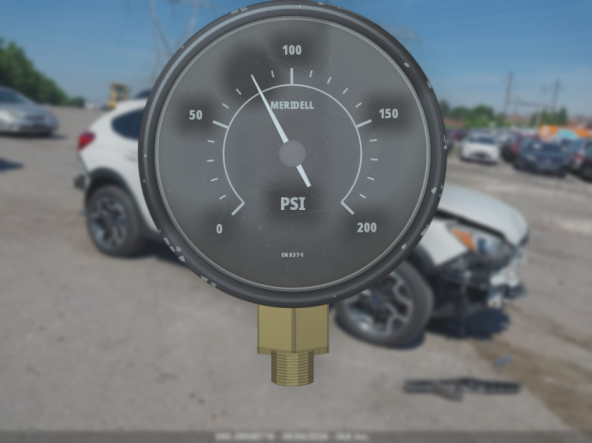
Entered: value=80 unit=psi
